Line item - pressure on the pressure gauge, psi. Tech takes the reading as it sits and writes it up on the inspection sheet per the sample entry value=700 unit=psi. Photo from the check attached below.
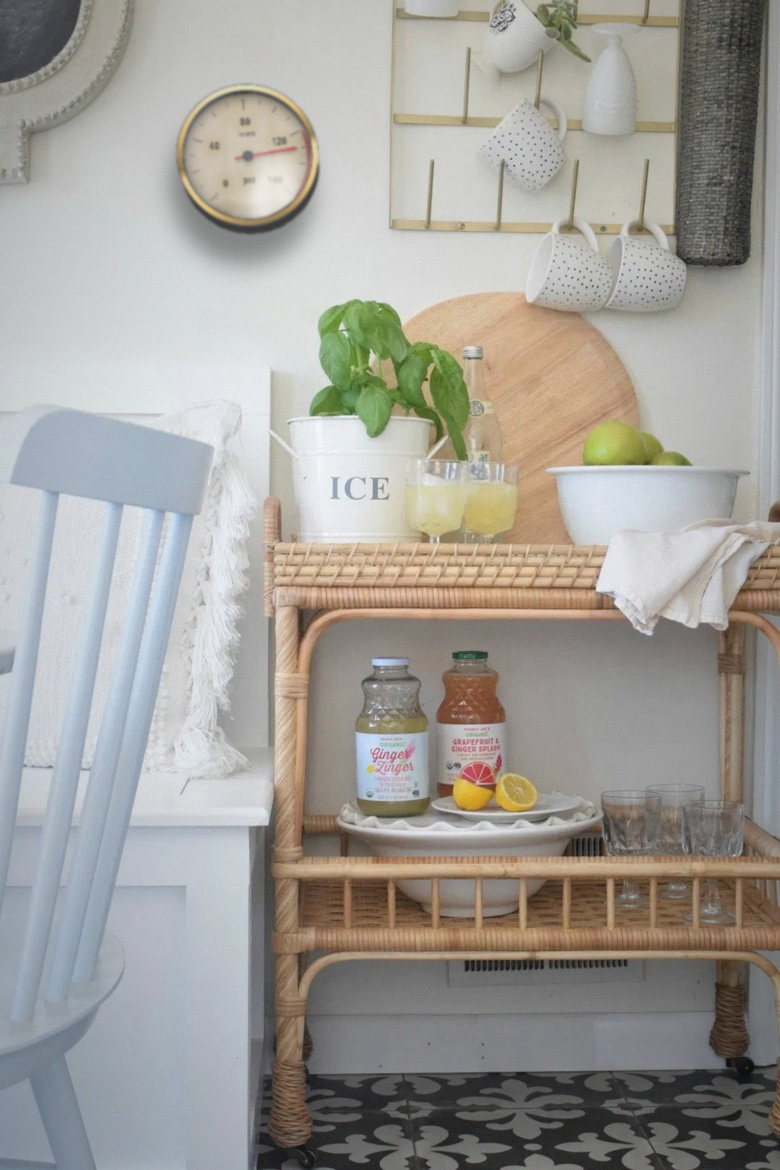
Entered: value=130 unit=psi
